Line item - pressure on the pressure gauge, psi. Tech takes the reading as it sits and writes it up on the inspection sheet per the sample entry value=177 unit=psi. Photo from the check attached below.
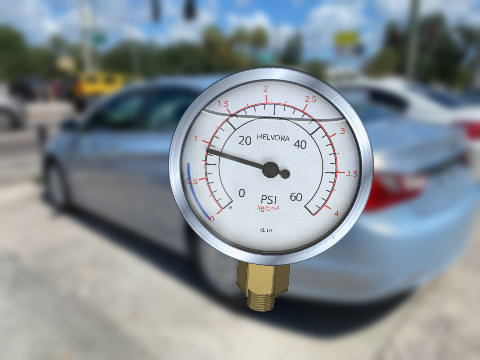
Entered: value=13 unit=psi
